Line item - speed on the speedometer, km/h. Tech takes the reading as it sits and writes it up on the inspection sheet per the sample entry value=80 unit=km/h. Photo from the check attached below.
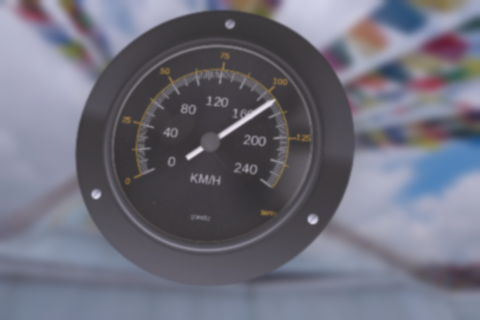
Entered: value=170 unit=km/h
